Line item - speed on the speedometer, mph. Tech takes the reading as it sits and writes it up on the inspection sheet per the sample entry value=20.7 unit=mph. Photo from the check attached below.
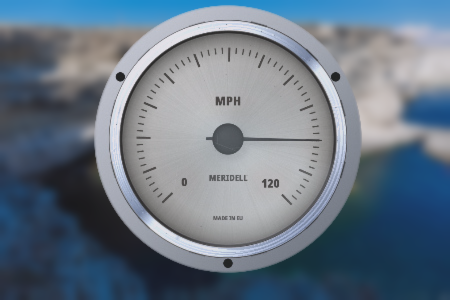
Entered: value=100 unit=mph
